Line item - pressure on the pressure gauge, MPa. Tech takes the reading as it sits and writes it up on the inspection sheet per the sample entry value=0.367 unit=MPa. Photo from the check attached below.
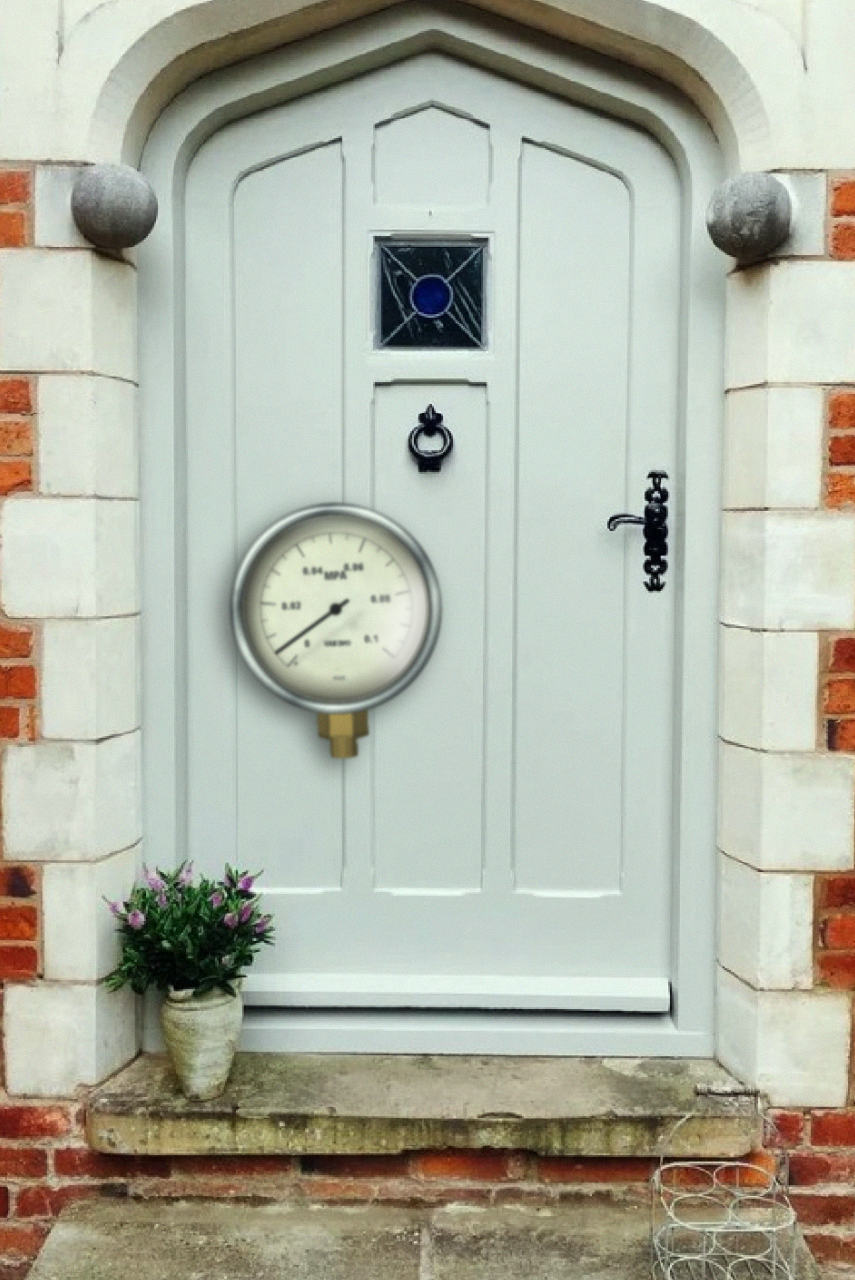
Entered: value=0.005 unit=MPa
